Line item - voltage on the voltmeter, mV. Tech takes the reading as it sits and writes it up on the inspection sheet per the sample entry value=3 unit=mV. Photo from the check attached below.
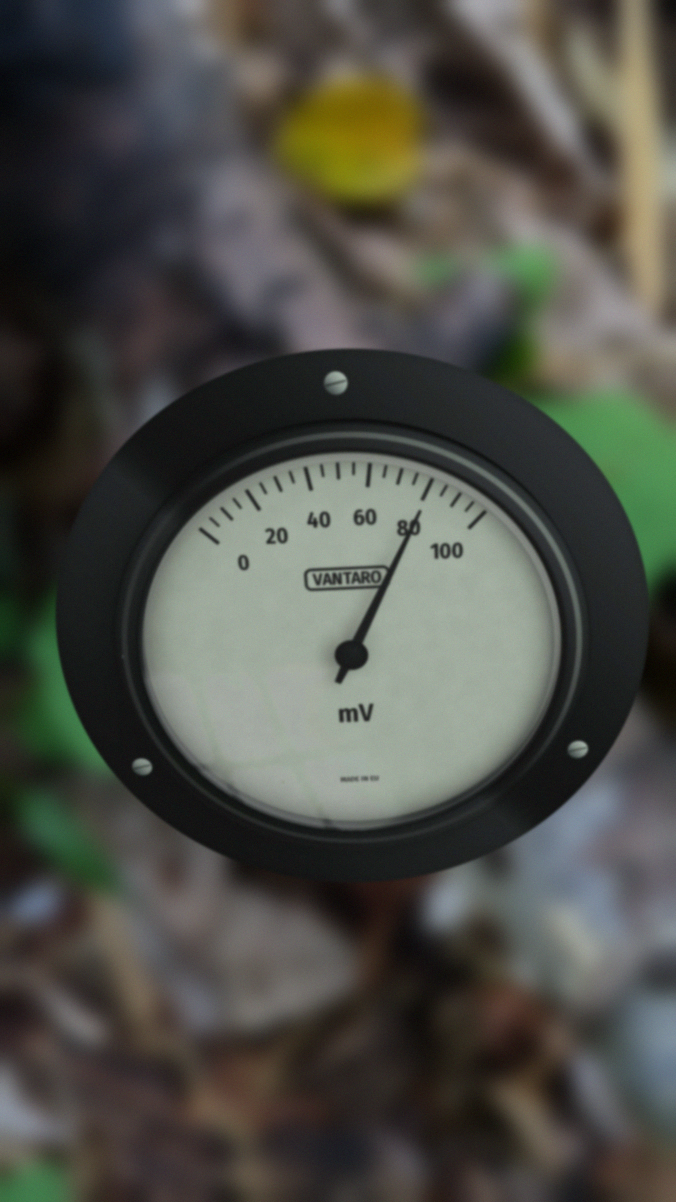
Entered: value=80 unit=mV
